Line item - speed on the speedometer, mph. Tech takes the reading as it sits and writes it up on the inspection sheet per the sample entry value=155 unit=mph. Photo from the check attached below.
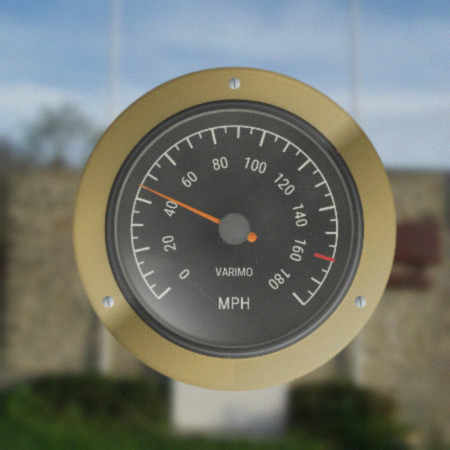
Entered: value=45 unit=mph
